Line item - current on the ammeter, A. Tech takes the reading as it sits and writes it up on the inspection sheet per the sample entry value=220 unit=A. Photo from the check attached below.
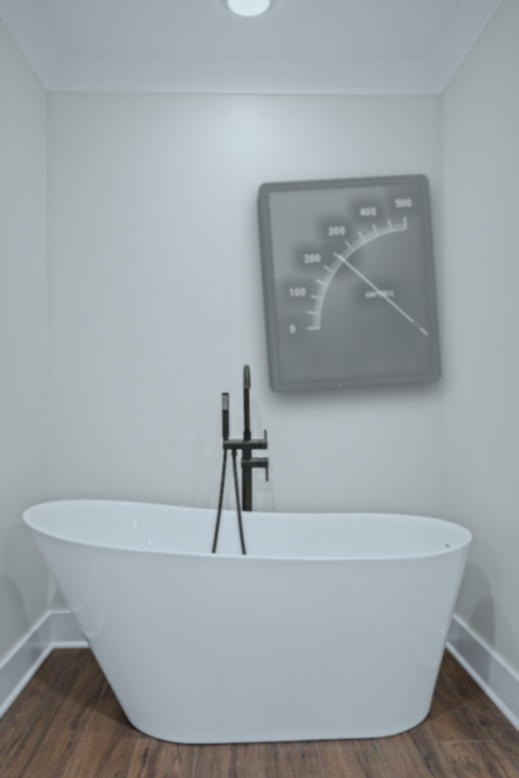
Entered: value=250 unit=A
